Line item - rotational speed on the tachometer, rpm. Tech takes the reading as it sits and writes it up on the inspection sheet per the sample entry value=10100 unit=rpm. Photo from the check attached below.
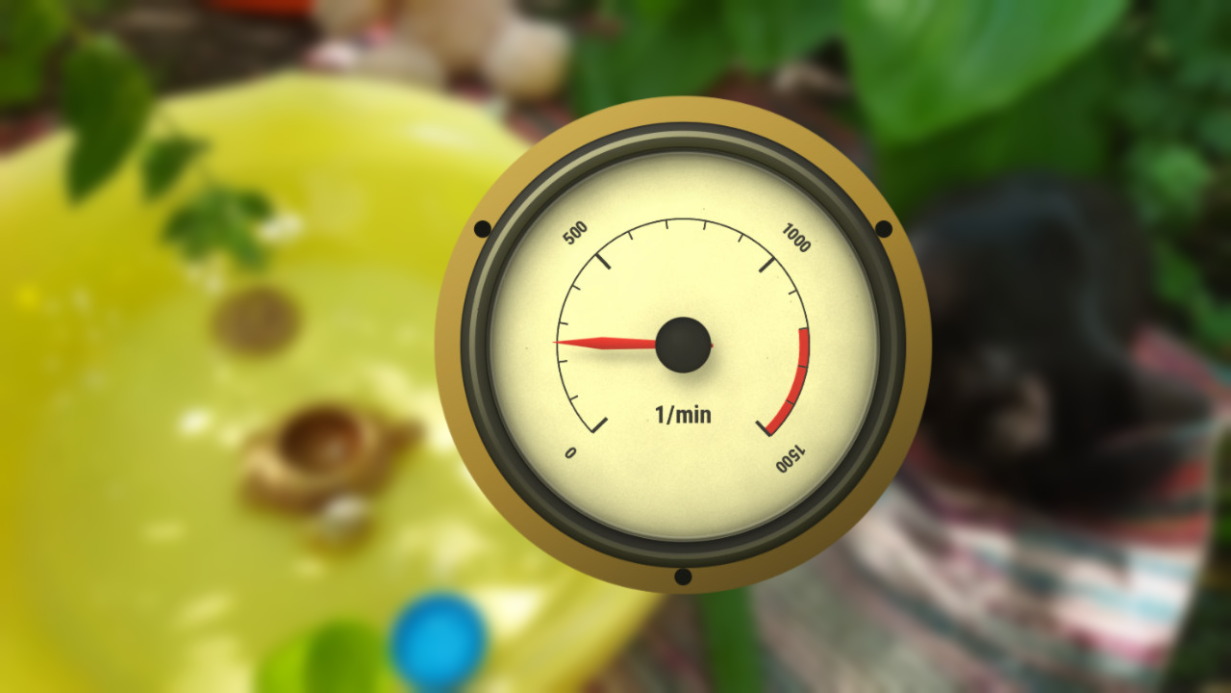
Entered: value=250 unit=rpm
